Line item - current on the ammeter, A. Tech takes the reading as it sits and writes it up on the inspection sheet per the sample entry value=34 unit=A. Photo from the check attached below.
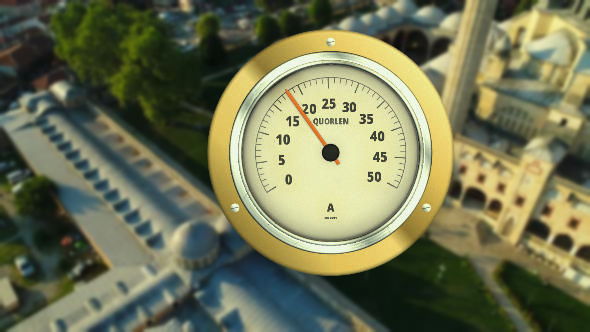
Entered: value=18 unit=A
